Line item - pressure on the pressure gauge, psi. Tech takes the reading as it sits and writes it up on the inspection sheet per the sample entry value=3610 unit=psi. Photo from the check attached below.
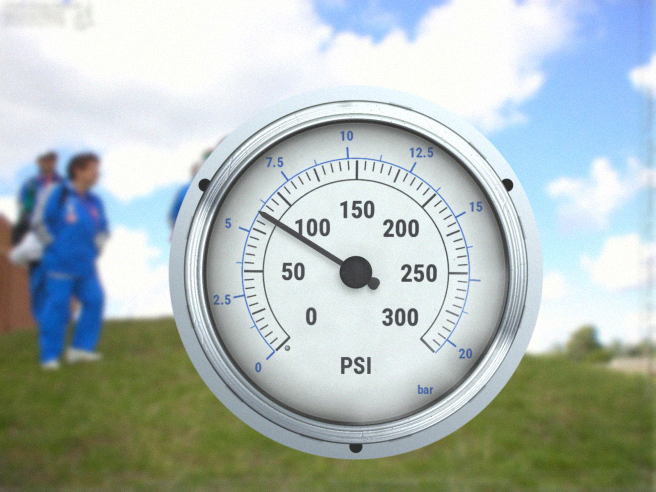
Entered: value=85 unit=psi
